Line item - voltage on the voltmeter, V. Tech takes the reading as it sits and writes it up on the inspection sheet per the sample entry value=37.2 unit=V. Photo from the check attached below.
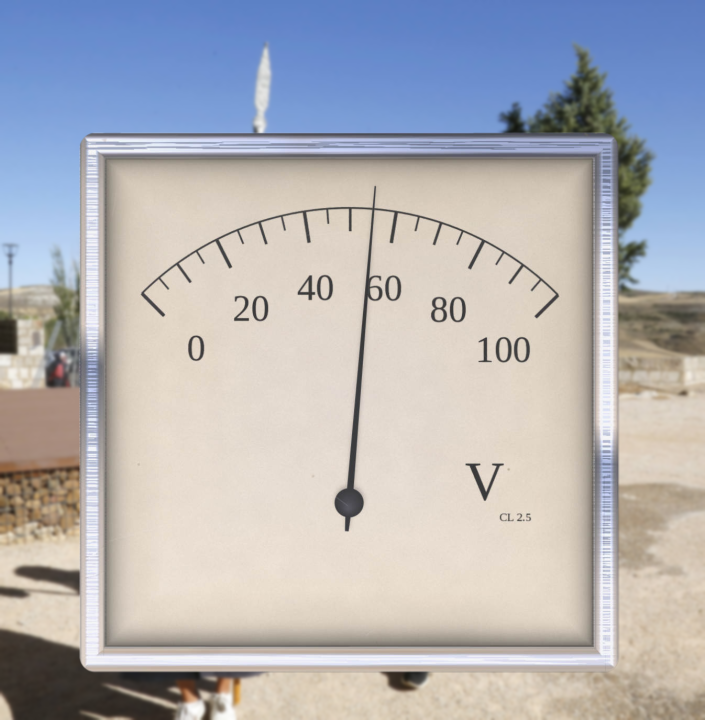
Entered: value=55 unit=V
